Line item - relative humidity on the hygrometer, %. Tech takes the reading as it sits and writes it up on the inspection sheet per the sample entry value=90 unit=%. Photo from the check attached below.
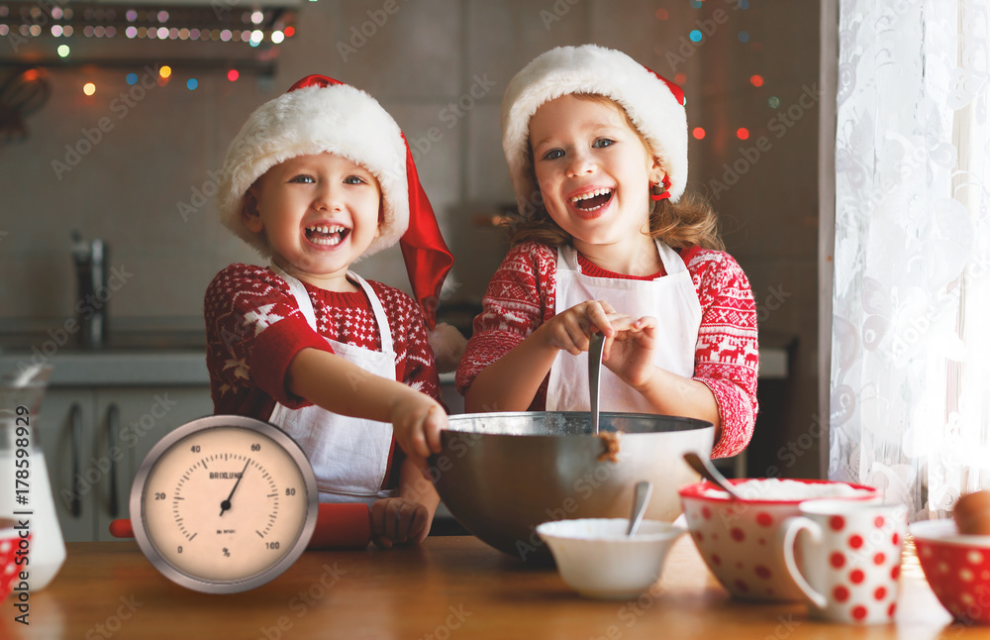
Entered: value=60 unit=%
